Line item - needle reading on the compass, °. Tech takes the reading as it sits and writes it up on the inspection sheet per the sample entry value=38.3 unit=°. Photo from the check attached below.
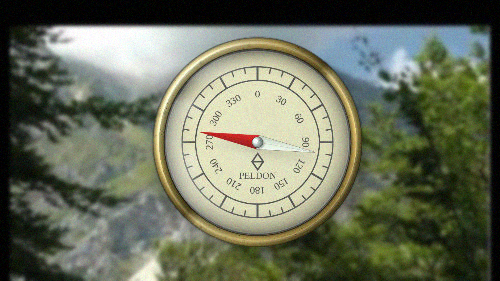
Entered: value=280 unit=°
